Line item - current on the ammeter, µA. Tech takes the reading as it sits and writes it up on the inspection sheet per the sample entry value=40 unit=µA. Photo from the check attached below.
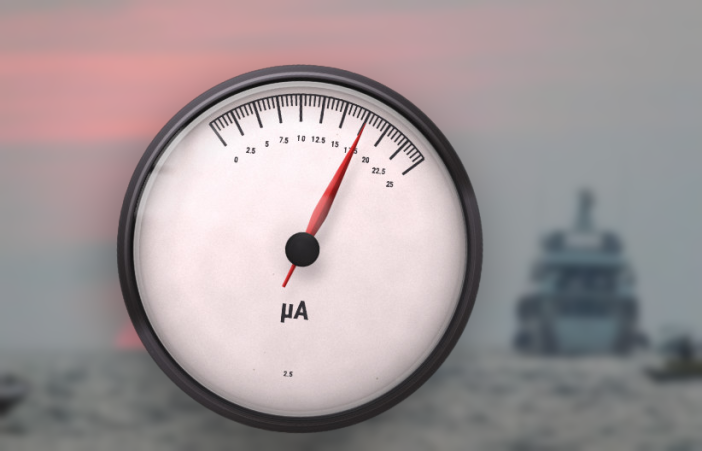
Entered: value=17.5 unit=µA
